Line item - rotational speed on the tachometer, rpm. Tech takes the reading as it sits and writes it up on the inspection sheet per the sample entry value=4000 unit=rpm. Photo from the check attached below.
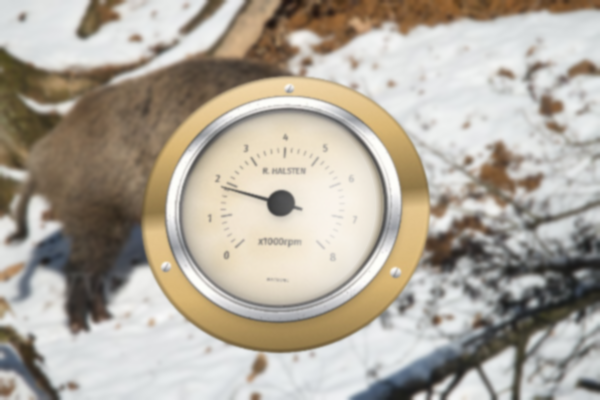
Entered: value=1800 unit=rpm
